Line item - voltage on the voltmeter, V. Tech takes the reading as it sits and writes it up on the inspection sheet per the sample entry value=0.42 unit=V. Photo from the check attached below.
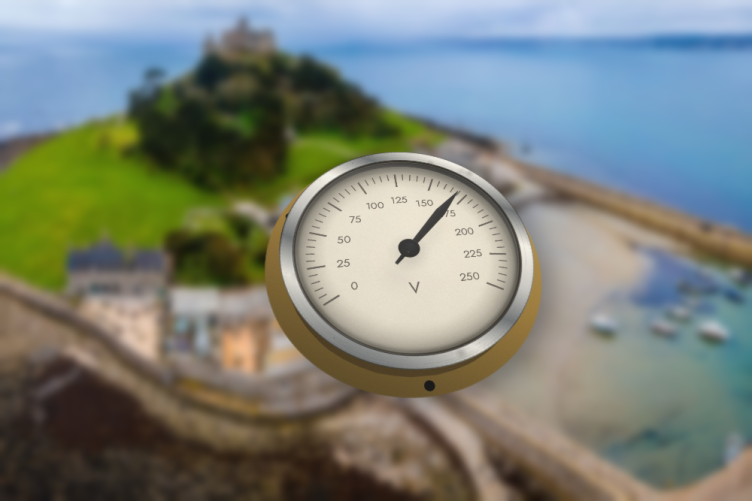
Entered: value=170 unit=V
